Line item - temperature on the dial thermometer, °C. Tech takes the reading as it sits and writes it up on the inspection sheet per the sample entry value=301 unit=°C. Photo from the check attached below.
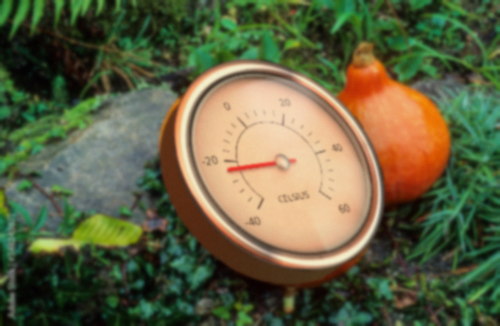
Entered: value=-24 unit=°C
